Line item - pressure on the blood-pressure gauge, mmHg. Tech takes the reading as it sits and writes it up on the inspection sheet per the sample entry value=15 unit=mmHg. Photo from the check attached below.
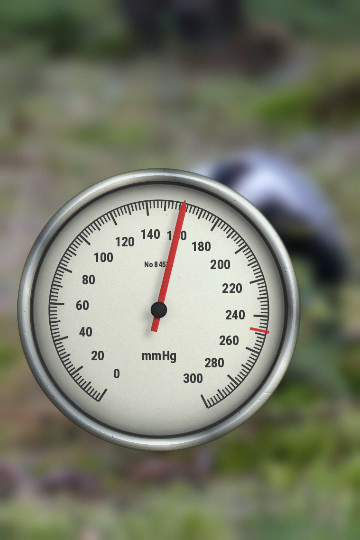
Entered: value=160 unit=mmHg
